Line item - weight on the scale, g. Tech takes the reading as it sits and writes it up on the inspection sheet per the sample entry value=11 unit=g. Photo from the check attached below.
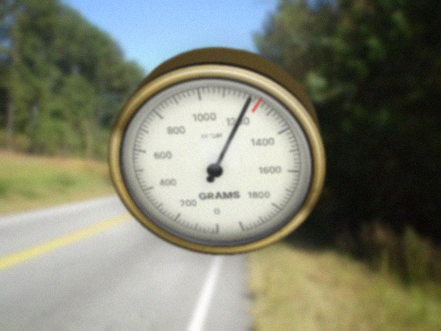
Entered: value=1200 unit=g
